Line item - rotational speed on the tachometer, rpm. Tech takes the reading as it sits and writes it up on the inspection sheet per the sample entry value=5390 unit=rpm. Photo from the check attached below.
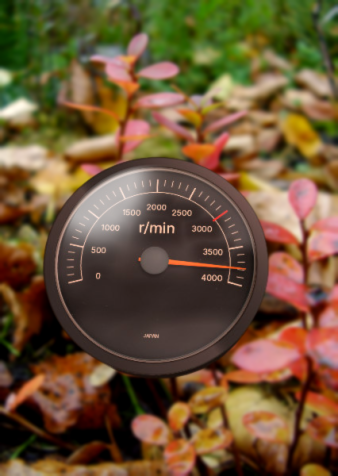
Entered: value=3800 unit=rpm
